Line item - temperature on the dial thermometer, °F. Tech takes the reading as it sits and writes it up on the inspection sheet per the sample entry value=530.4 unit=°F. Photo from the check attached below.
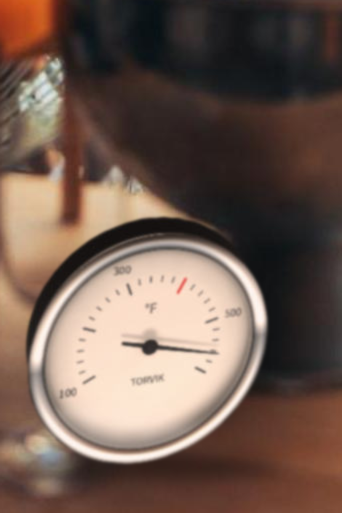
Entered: value=560 unit=°F
